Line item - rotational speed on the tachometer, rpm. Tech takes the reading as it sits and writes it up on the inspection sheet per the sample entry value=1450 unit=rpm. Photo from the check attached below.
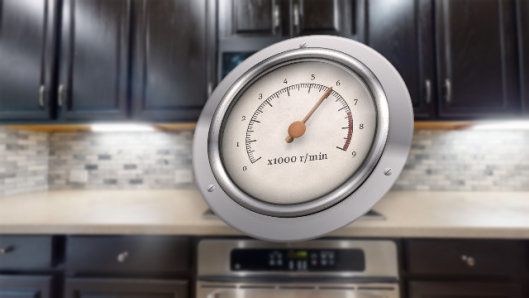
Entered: value=6000 unit=rpm
